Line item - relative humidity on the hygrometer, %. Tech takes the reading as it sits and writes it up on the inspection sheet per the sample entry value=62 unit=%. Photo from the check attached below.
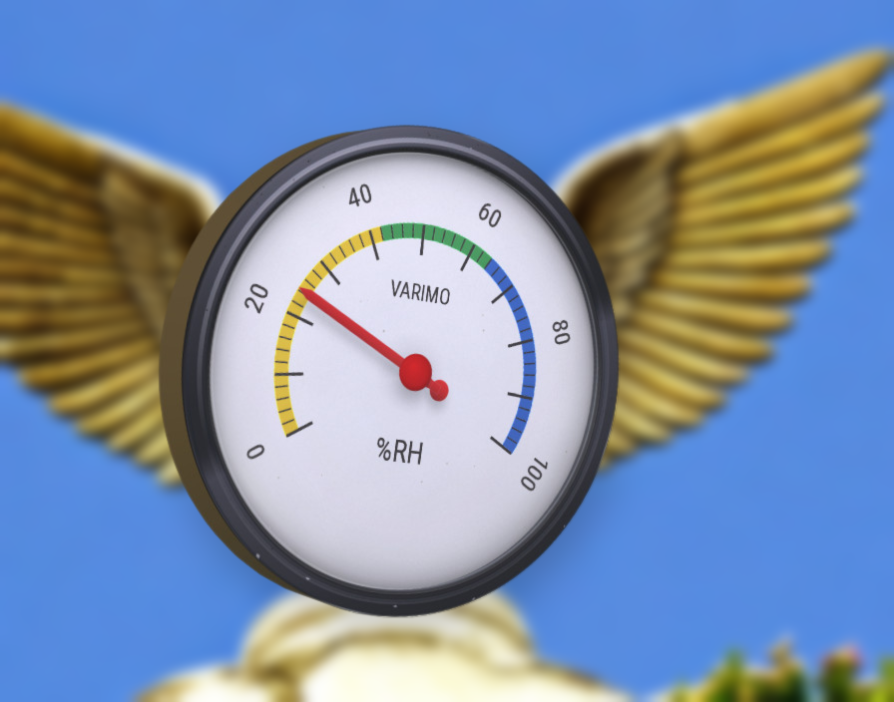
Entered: value=24 unit=%
